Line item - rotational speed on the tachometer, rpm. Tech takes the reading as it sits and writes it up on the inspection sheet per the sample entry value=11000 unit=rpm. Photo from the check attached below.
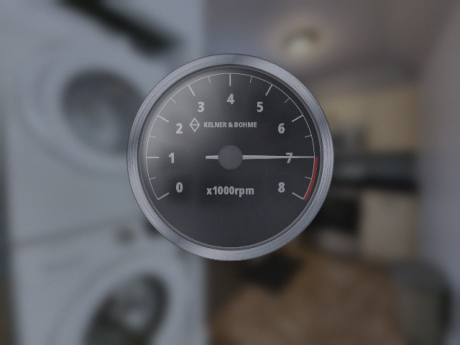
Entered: value=7000 unit=rpm
